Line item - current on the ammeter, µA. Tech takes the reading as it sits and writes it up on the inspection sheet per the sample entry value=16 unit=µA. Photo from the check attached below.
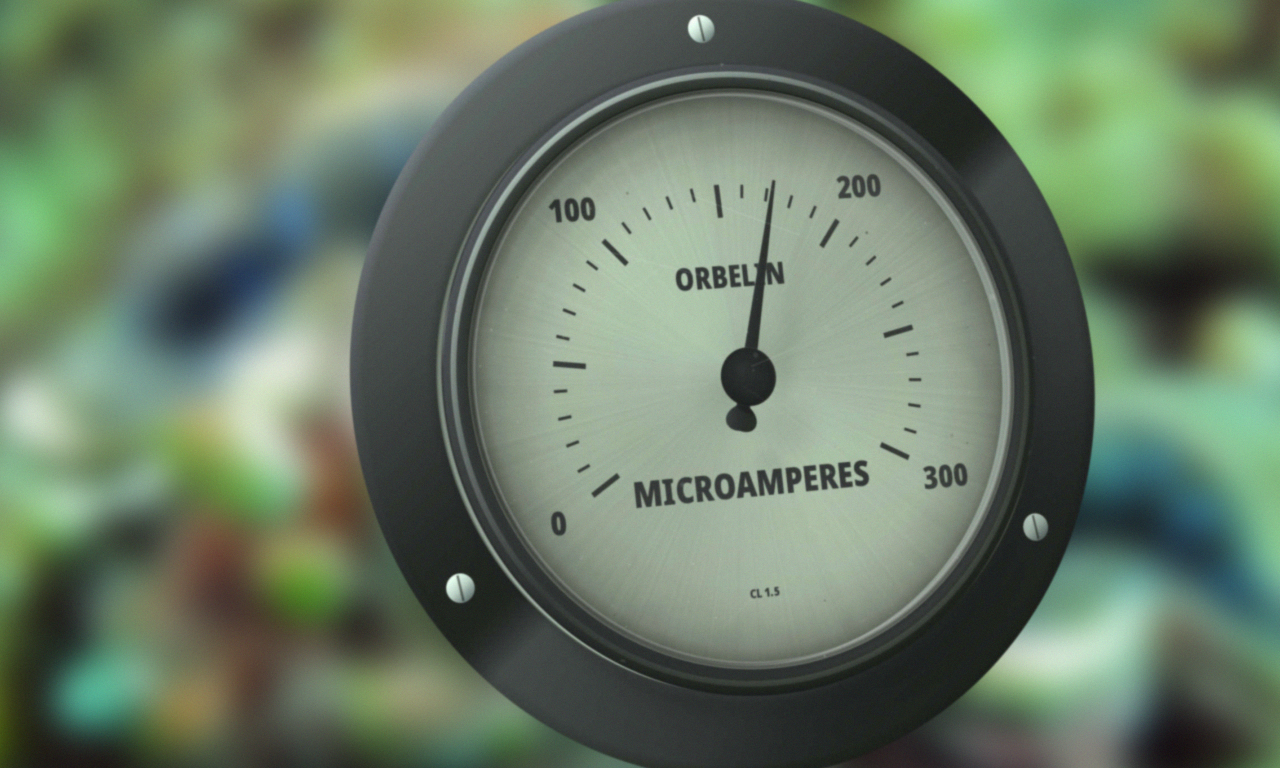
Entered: value=170 unit=µA
